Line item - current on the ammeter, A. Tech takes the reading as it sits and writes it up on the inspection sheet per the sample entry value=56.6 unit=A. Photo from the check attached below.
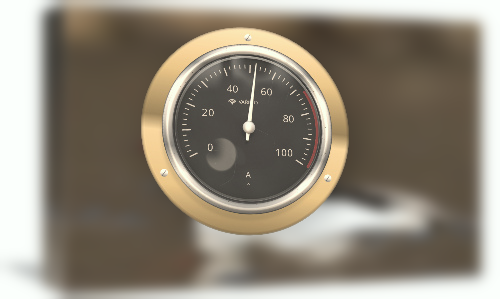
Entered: value=52 unit=A
